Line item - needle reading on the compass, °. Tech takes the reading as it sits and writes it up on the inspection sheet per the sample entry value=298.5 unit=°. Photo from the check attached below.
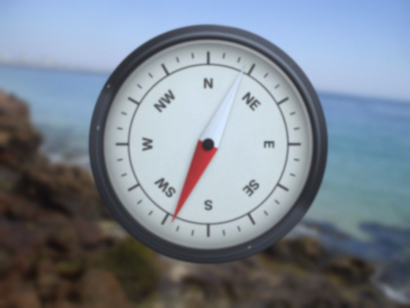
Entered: value=205 unit=°
